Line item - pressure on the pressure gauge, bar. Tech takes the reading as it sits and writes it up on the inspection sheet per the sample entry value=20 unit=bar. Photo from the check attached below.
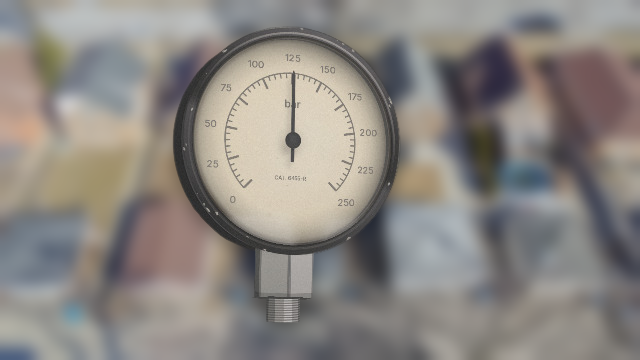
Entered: value=125 unit=bar
